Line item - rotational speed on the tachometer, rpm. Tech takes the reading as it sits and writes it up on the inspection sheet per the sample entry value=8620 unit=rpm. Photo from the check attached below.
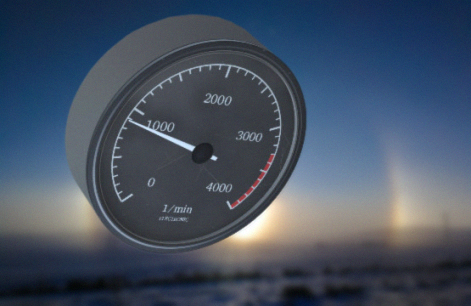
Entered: value=900 unit=rpm
